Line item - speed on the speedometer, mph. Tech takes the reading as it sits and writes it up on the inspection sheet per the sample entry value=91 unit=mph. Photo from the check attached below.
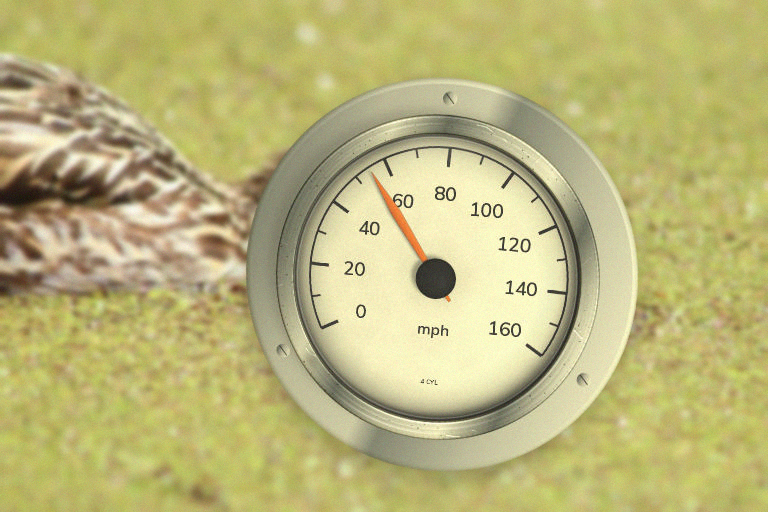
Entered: value=55 unit=mph
